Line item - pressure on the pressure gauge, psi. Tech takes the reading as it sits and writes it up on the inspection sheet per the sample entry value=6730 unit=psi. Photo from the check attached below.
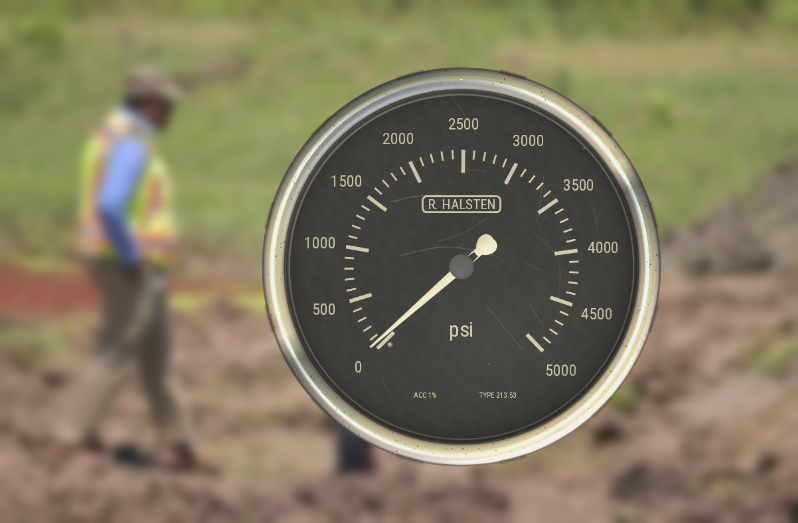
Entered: value=50 unit=psi
